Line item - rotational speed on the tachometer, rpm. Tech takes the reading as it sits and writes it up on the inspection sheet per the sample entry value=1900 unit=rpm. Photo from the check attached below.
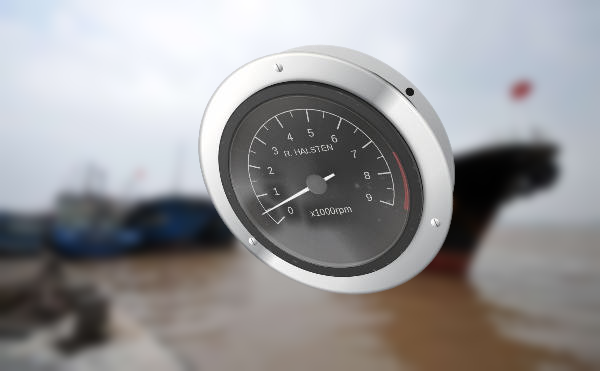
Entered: value=500 unit=rpm
